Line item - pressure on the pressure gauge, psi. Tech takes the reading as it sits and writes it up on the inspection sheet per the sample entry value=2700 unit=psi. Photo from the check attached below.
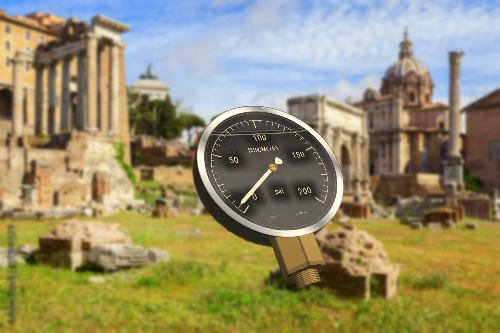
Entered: value=5 unit=psi
